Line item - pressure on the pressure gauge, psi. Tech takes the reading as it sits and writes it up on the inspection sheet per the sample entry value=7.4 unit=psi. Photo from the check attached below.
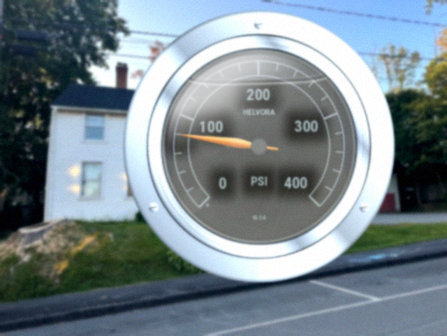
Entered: value=80 unit=psi
